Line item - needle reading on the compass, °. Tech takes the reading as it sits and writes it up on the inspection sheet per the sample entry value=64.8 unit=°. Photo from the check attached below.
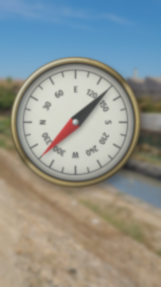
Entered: value=315 unit=°
